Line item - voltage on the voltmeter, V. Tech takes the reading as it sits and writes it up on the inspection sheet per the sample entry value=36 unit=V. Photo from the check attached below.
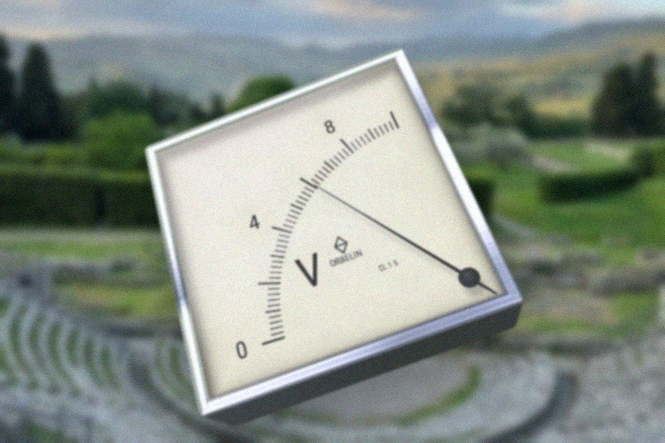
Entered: value=6 unit=V
